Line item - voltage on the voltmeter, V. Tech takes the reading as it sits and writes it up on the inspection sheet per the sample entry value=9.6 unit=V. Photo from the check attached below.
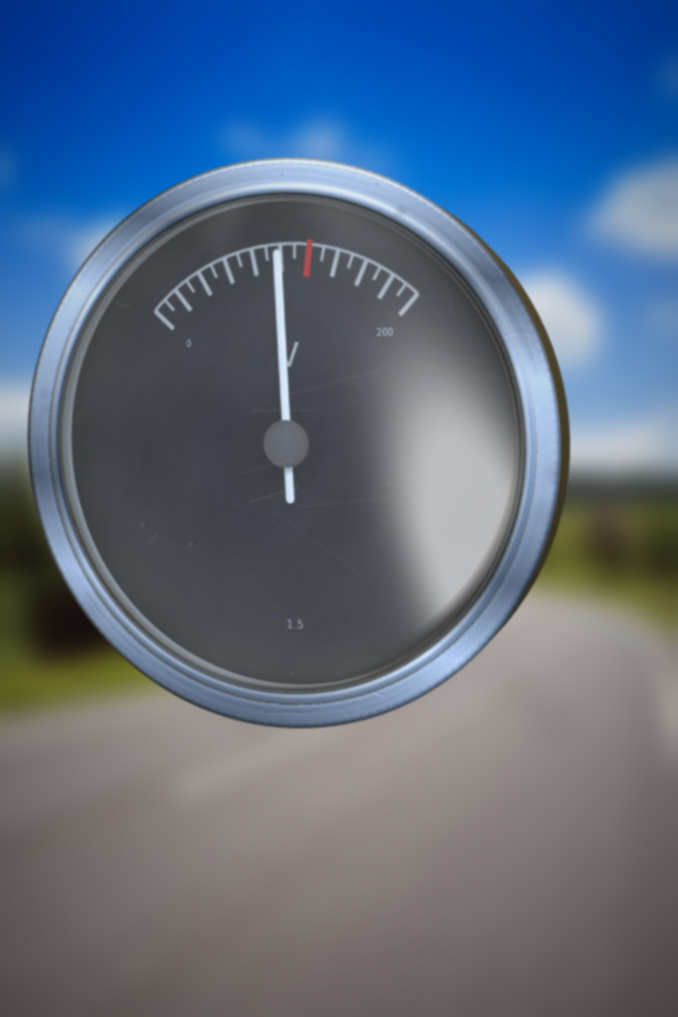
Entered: value=100 unit=V
